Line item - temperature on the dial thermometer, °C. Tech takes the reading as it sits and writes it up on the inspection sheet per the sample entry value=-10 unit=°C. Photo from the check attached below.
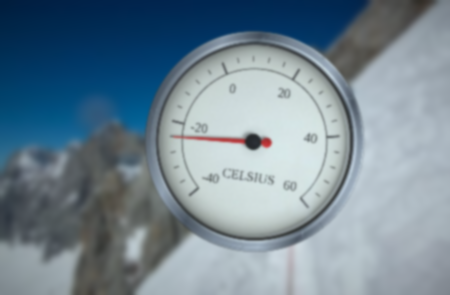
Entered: value=-24 unit=°C
